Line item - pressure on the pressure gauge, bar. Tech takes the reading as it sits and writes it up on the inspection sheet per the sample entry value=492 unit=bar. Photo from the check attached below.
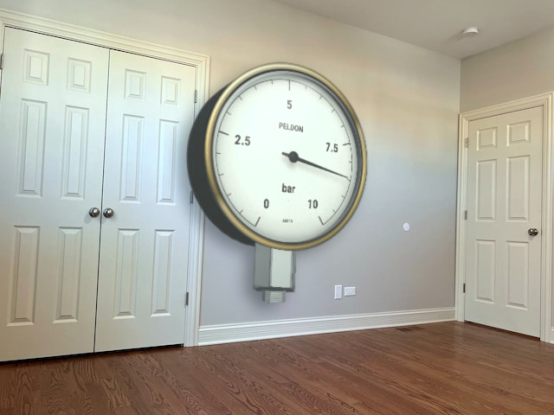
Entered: value=8.5 unit=bar
